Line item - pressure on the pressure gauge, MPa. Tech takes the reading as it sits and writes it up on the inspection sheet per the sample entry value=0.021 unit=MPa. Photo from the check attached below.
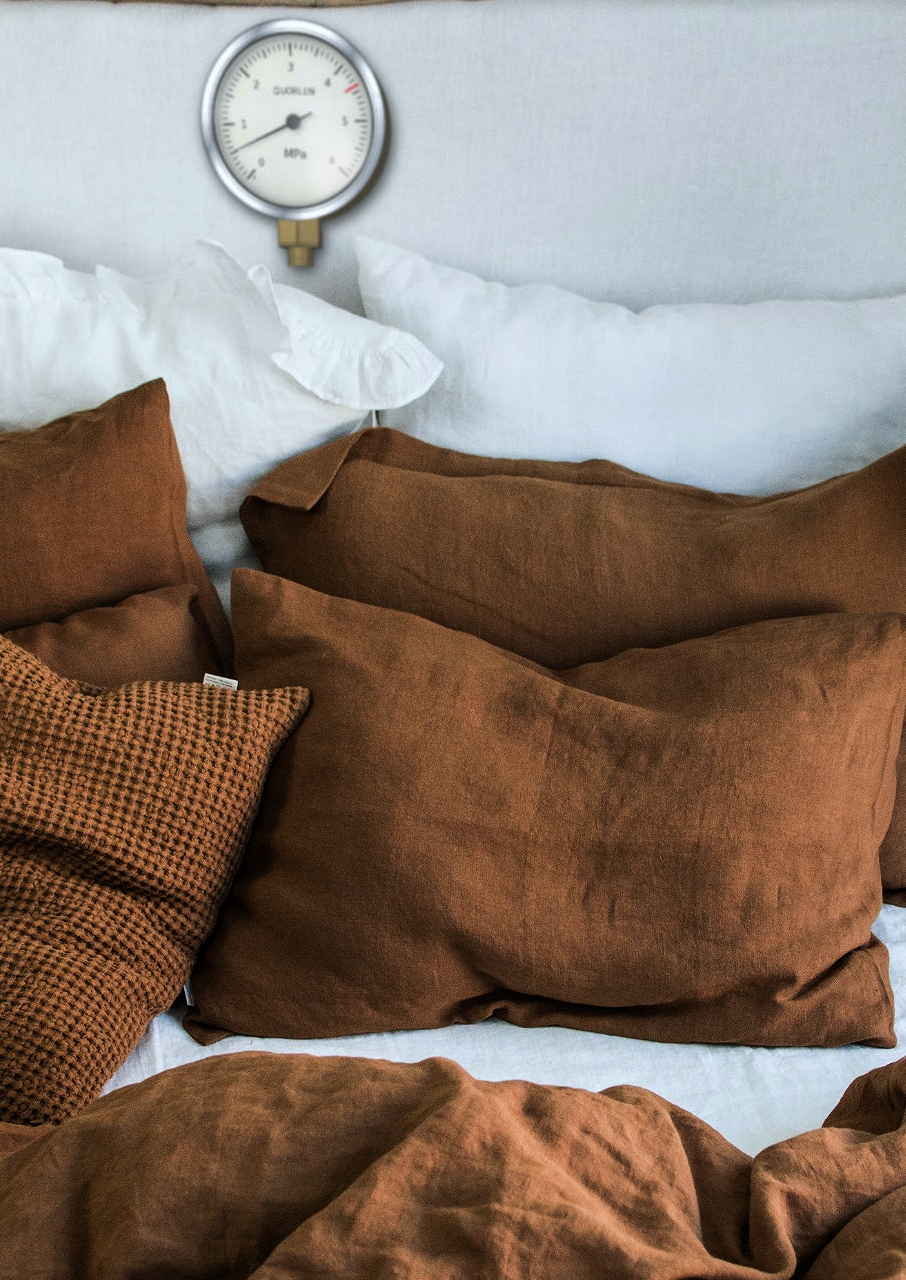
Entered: value=0.5 unit=MPa
